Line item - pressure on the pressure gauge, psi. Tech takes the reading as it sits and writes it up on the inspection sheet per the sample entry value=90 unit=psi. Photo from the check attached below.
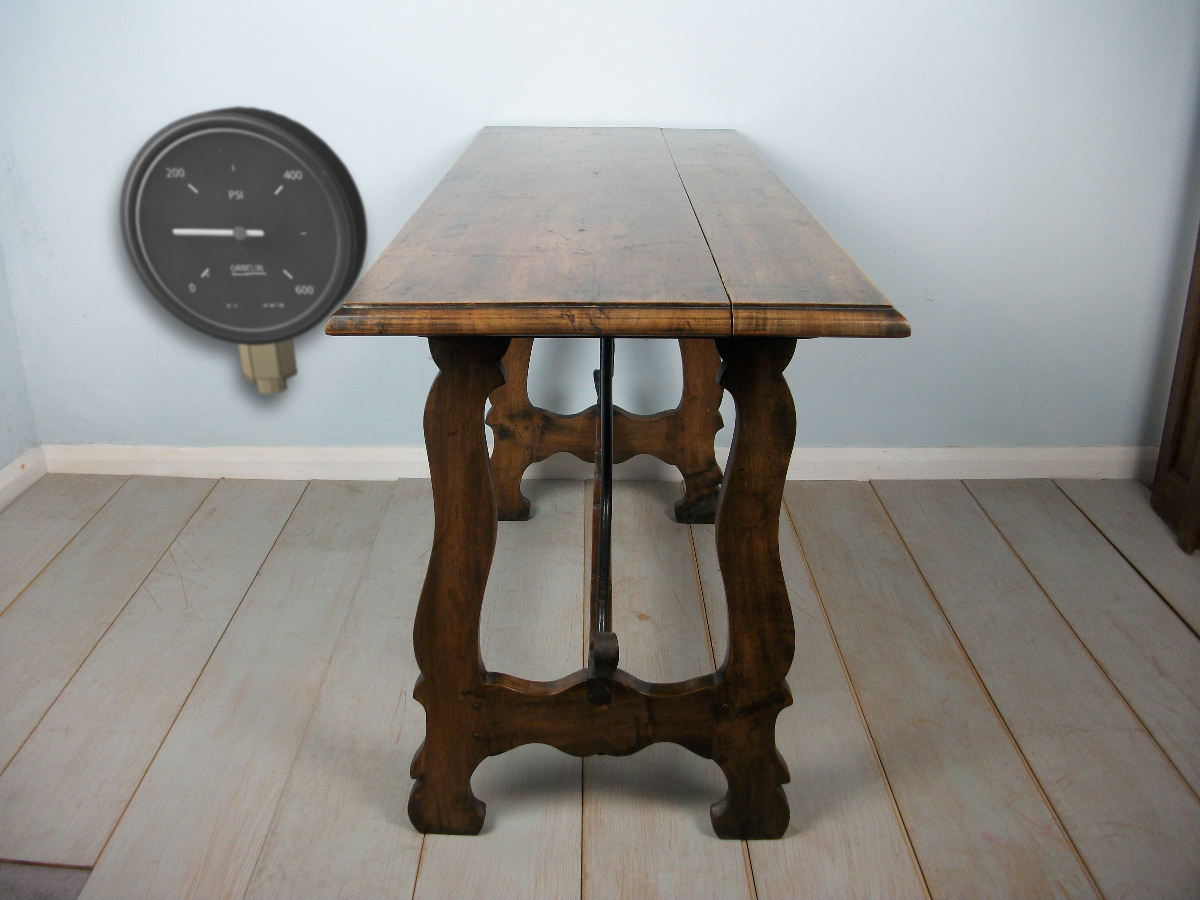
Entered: value=100 unit=psi
